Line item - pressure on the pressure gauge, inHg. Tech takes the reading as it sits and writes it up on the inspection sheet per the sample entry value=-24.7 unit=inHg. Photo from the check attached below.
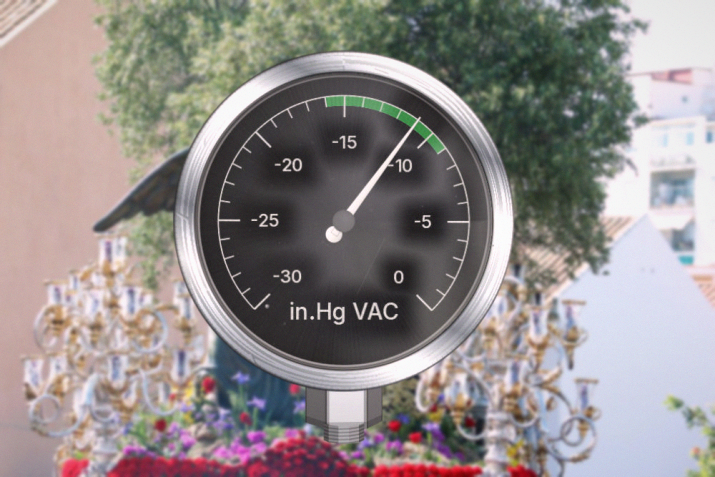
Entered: value=-11 unit=inHg
